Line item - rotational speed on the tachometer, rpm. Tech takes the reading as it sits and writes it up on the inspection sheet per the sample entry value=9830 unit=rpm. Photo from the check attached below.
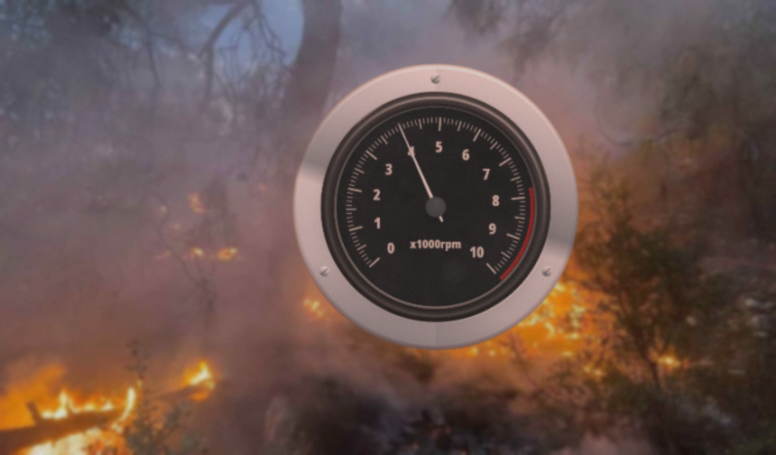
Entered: value=4000 unit=rpm
